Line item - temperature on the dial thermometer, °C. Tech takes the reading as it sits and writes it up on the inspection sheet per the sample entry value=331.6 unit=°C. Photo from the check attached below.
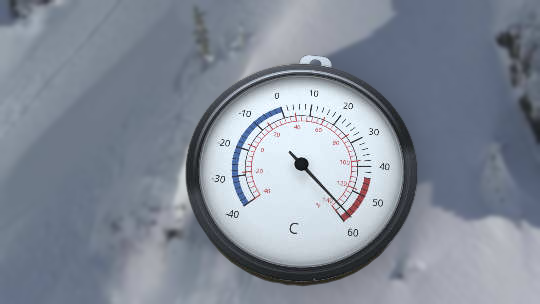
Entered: value=58 unit=°C
